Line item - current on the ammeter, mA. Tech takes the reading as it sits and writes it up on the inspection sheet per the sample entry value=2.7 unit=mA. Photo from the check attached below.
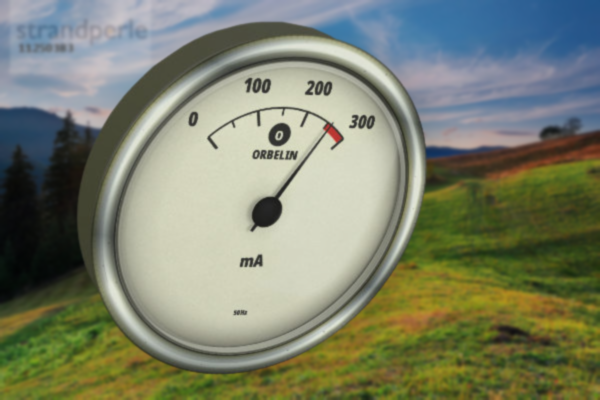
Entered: value=250 unit=mA
